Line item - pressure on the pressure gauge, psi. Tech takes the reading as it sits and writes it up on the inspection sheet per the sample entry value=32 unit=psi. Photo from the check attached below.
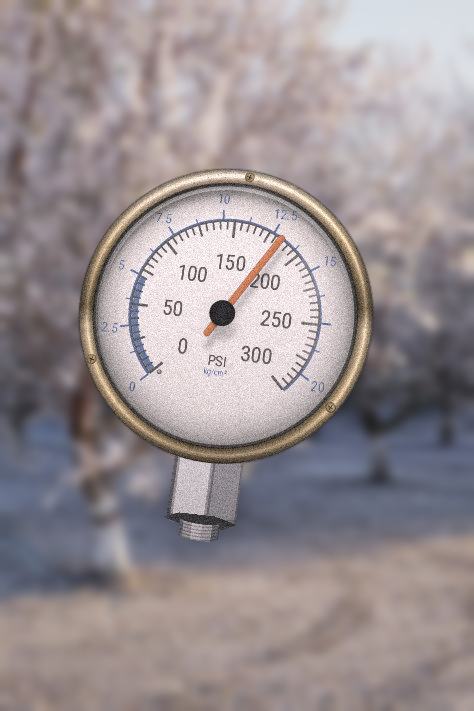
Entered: value=185 unit=psi
